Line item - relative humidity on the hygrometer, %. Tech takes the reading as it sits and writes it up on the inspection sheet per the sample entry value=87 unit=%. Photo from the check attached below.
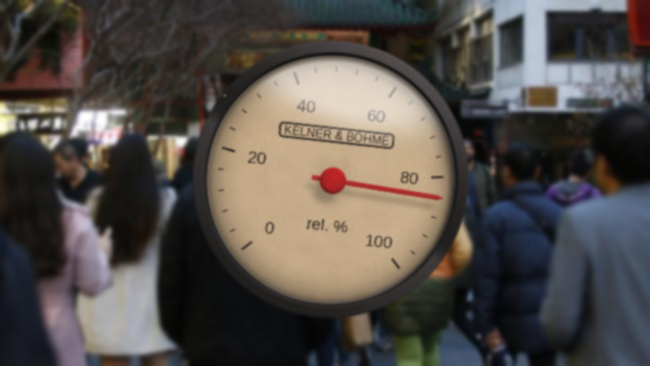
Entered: value=84 unit=%
